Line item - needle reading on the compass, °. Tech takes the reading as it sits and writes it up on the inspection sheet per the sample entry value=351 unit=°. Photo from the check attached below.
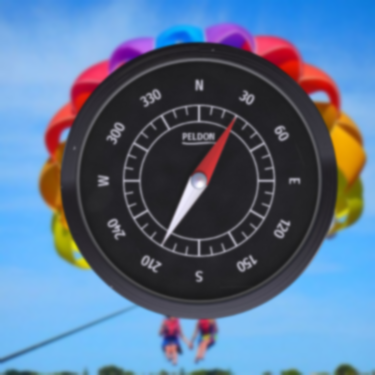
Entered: value=30 unit=°
